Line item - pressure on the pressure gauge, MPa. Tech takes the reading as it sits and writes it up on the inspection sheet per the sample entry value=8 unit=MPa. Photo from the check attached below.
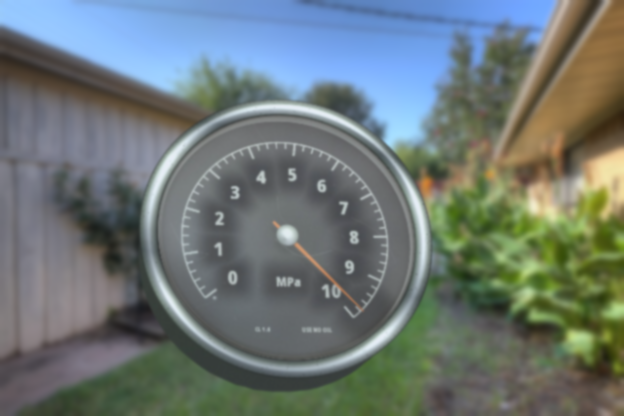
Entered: value=9.8 unit=MPa
